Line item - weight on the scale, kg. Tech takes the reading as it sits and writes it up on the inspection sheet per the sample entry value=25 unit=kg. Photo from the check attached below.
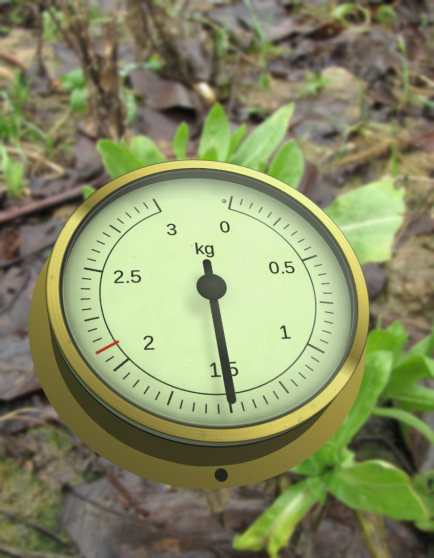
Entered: value=1.5 unit=kg
